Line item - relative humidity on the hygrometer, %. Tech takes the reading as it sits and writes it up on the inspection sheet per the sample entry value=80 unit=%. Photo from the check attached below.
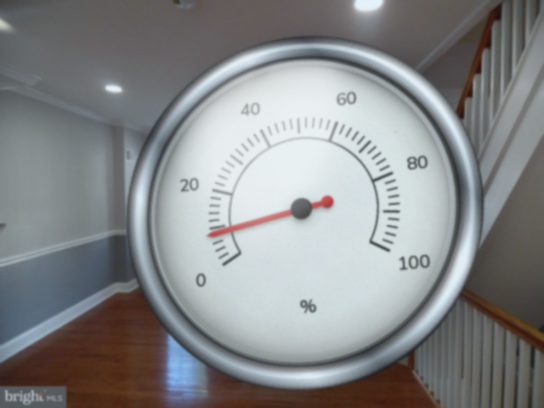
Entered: value=8 unit=%
